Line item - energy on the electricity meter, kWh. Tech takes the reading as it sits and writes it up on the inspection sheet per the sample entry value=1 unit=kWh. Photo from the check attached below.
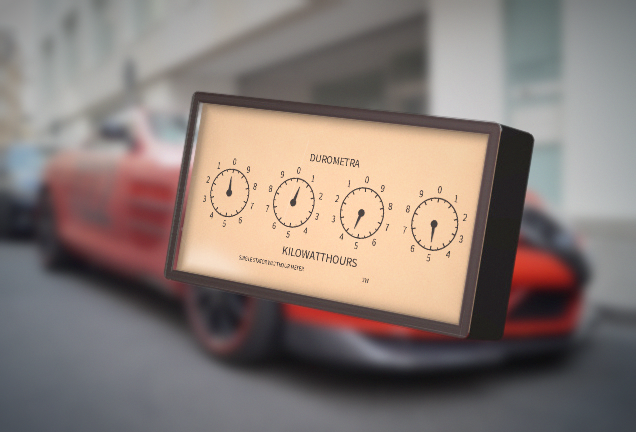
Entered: value=45 unit=kWh
